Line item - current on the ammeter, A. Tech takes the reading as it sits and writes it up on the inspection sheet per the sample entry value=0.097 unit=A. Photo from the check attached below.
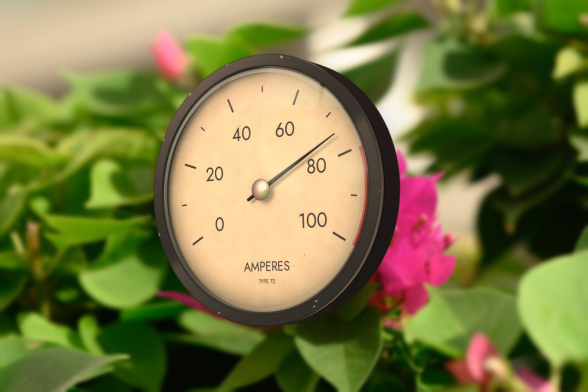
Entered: value=75 unit=A
